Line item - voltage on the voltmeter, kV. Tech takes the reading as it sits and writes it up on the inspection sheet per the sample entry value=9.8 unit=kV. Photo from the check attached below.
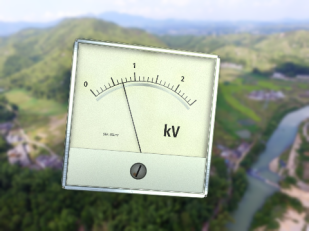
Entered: value=0.7 unit=kV
